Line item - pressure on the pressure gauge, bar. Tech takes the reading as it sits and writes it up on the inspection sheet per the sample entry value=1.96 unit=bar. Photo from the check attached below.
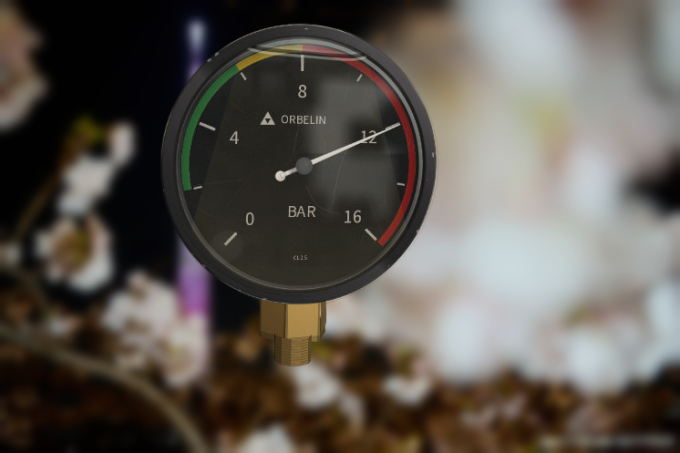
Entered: value=12 unit=bar
